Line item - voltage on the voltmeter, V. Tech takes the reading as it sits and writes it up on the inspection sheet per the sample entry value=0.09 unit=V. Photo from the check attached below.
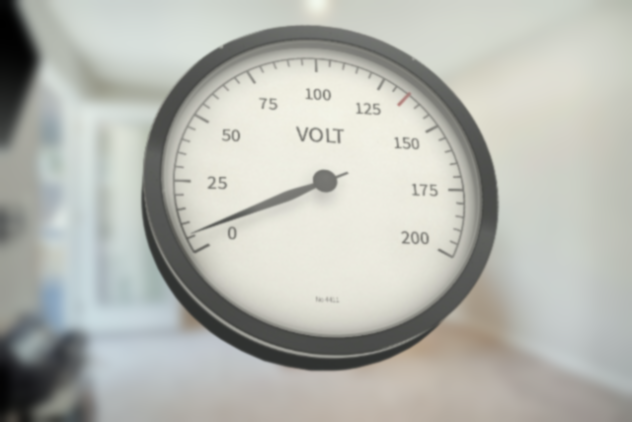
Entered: value=5 unit=V
